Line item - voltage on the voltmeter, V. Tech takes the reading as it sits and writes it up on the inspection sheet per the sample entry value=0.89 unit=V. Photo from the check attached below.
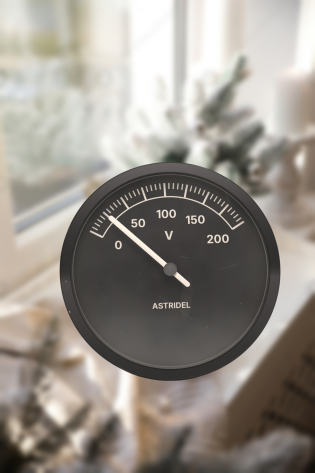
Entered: value=25 unit=V
